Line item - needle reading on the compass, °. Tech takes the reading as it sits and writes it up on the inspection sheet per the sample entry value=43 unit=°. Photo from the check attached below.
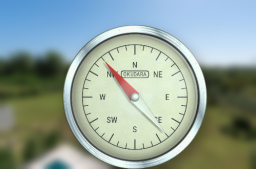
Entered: value=320 unit=°
